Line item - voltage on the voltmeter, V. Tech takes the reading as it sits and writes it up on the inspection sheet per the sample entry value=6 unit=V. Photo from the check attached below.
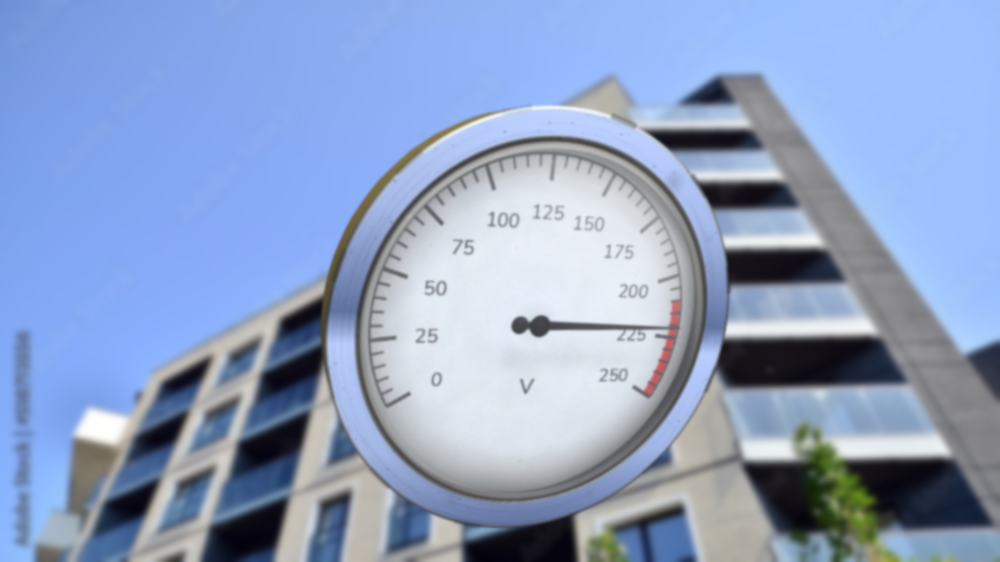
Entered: value=220 unit=V
